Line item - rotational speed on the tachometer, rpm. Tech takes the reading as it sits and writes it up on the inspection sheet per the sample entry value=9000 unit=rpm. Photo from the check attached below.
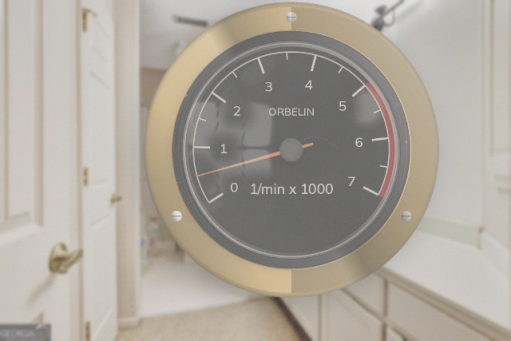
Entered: value=500 unit=rpm
